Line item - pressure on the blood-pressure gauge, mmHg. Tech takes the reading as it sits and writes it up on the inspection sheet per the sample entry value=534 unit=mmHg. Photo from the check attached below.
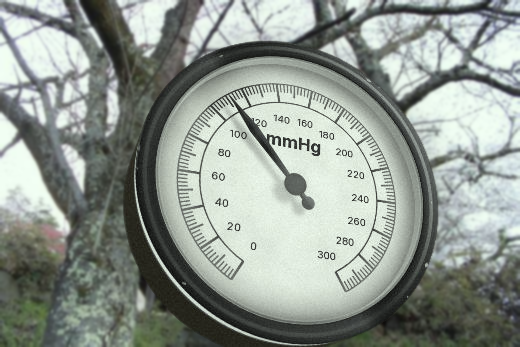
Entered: value=110 unit=mmHg
